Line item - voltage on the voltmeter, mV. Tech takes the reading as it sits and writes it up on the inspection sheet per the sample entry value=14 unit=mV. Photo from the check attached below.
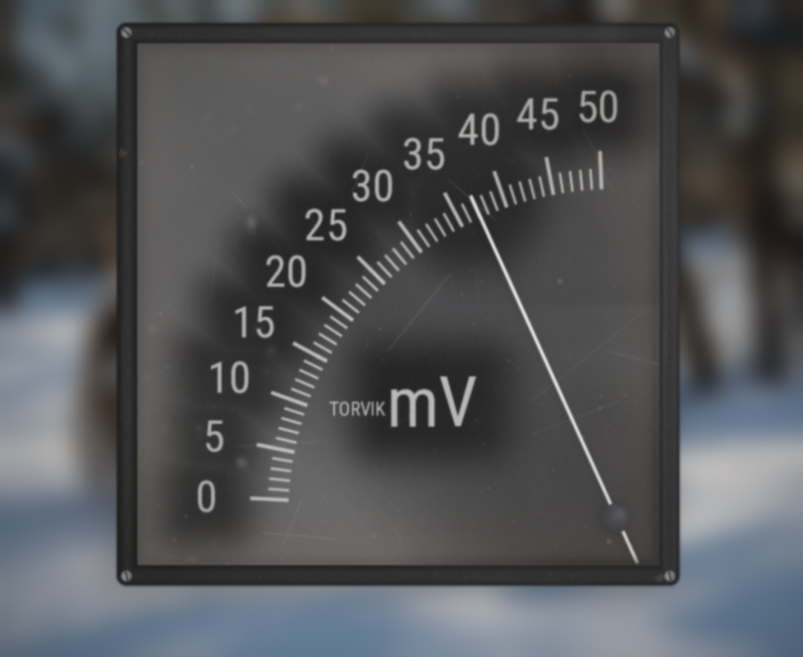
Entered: value=37 unit=mV
